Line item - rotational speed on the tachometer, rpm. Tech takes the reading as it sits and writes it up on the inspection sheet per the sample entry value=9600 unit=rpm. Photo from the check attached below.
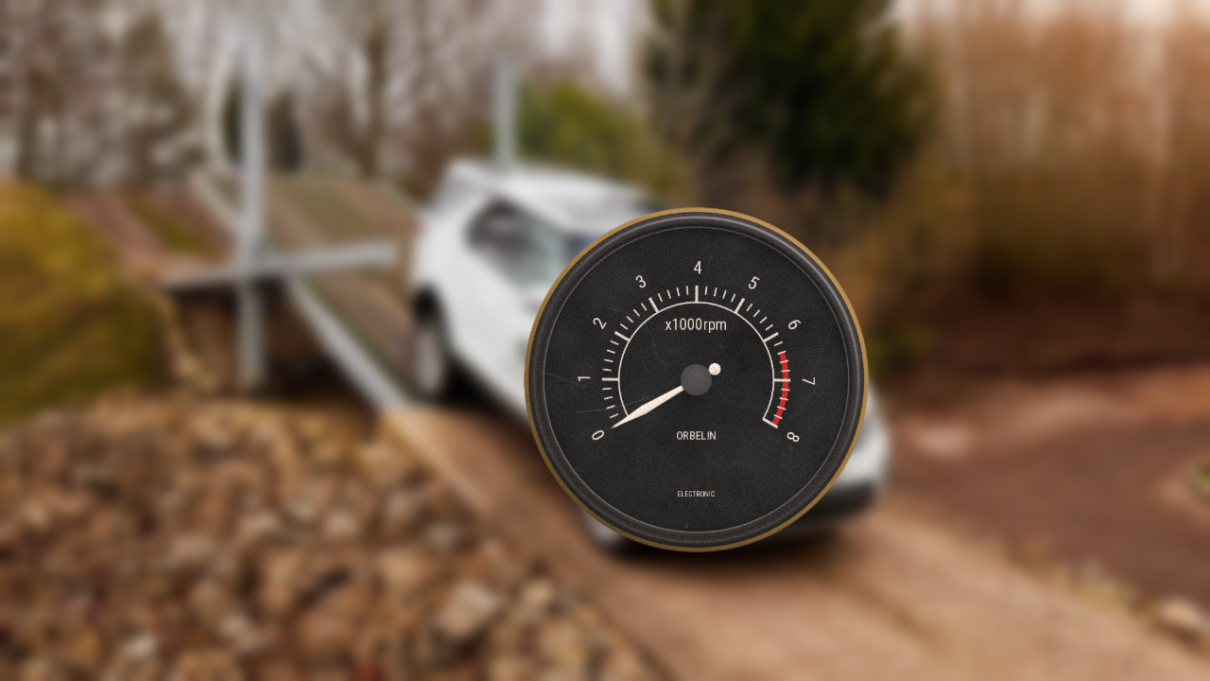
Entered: value=0 unit=rpm
